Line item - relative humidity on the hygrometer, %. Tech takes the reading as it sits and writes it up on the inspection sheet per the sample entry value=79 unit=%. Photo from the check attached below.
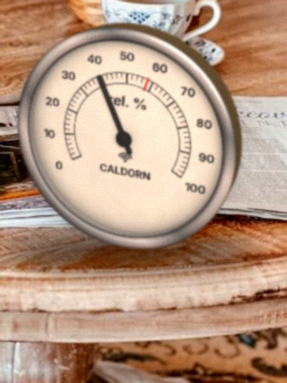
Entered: value=40 unit=%
